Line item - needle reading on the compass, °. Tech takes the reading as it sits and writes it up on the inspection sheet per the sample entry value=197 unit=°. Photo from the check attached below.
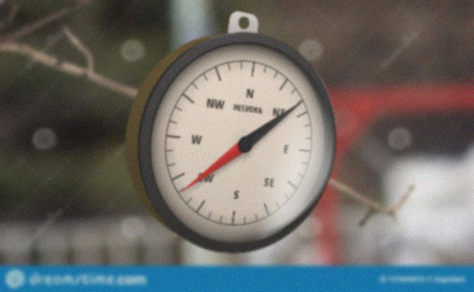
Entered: value=230 unit=°
